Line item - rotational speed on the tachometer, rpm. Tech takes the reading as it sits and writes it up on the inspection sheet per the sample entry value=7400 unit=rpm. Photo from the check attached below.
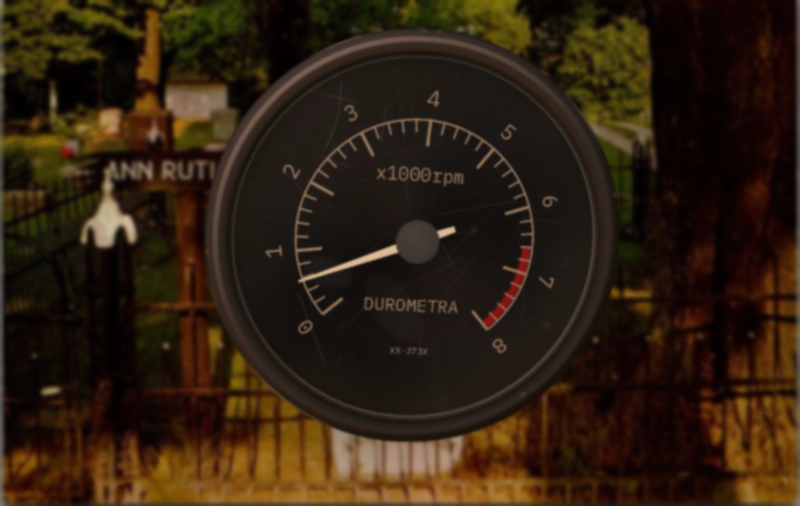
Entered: value=600 unit=rpm
